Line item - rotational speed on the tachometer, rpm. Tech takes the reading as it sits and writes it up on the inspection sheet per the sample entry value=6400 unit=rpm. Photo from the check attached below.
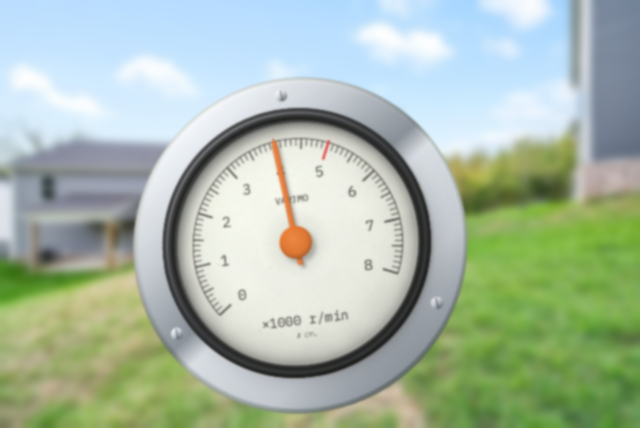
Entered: value=4000 unit=rpm
